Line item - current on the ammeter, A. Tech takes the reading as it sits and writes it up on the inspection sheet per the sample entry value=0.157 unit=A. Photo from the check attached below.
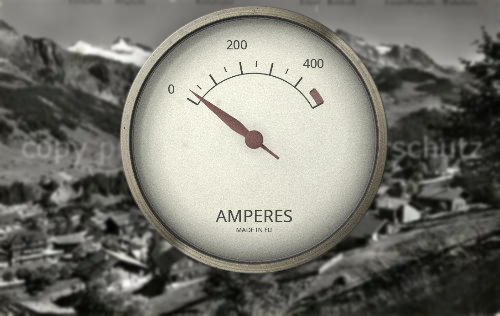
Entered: value=25 unit=A
